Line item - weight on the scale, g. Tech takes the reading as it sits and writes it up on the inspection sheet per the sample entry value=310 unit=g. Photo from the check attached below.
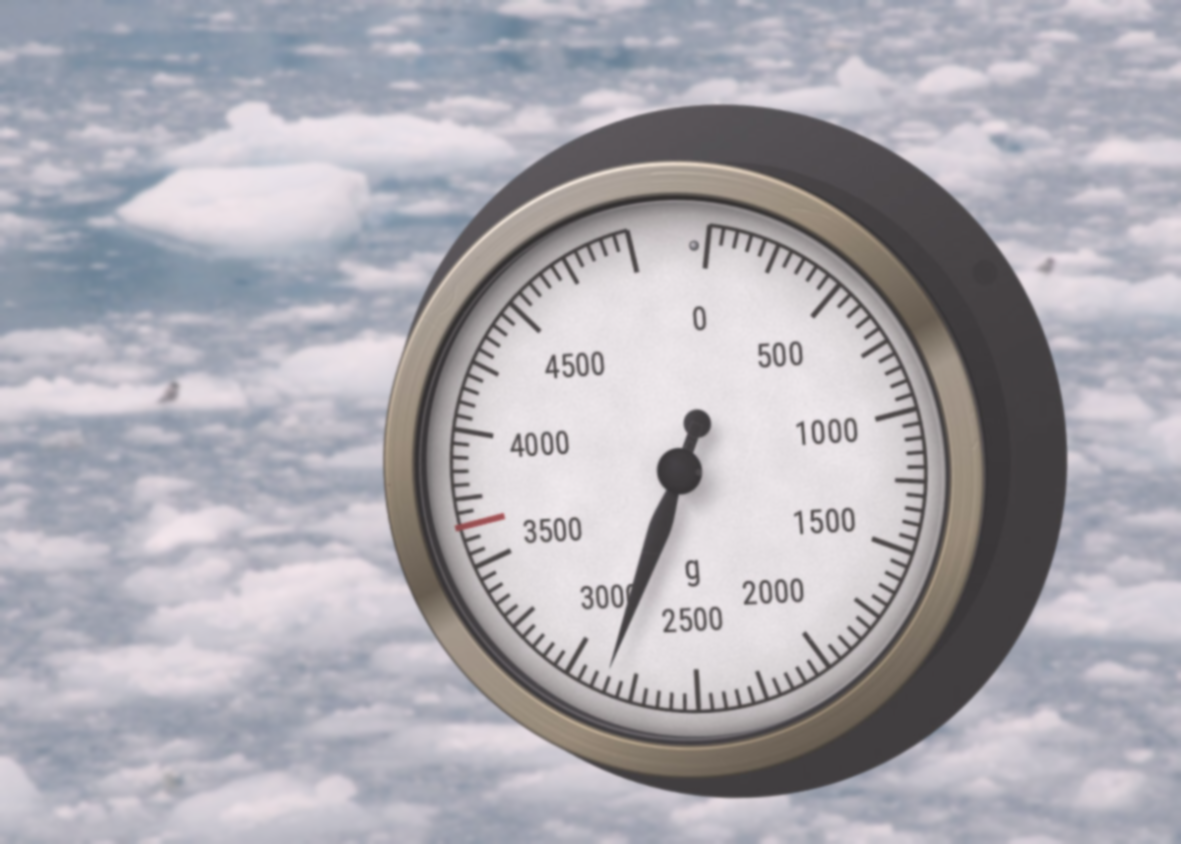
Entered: value=2850 unit=g
